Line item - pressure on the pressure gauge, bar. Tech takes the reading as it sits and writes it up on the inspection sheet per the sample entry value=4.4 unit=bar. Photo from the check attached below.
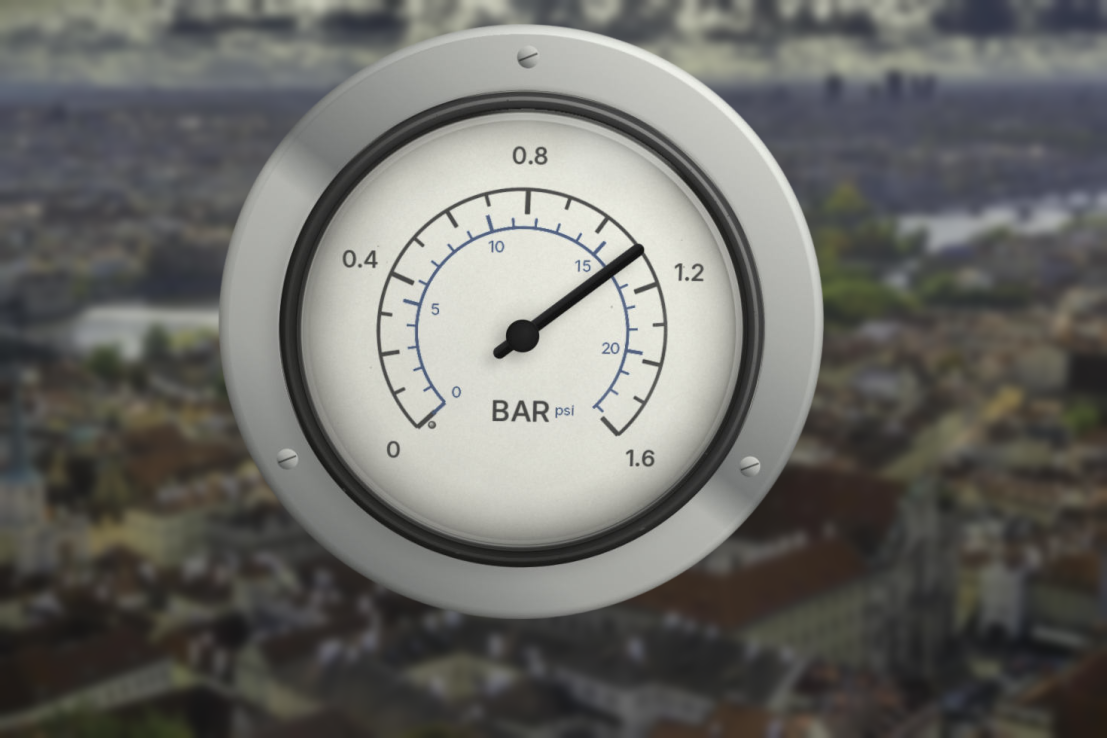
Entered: value=1.1 unit=bar
